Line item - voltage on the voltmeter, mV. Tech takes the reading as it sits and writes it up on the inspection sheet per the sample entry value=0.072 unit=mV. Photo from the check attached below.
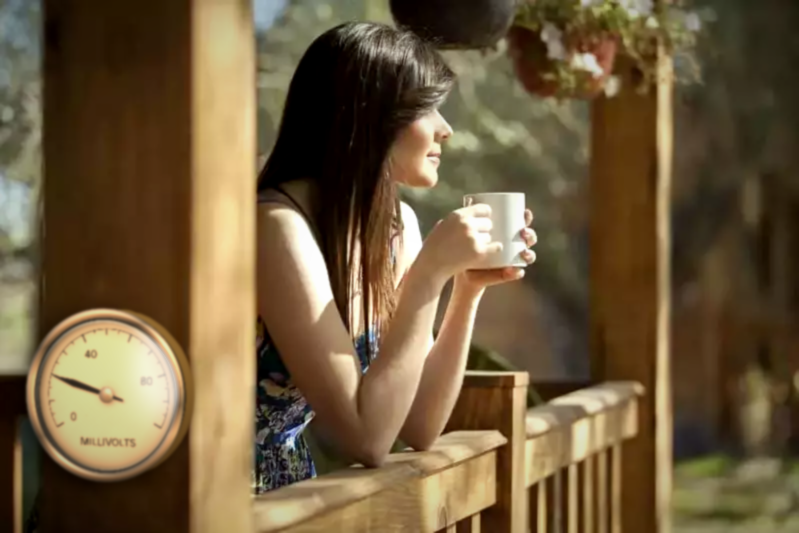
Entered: value=20 unit=mV
